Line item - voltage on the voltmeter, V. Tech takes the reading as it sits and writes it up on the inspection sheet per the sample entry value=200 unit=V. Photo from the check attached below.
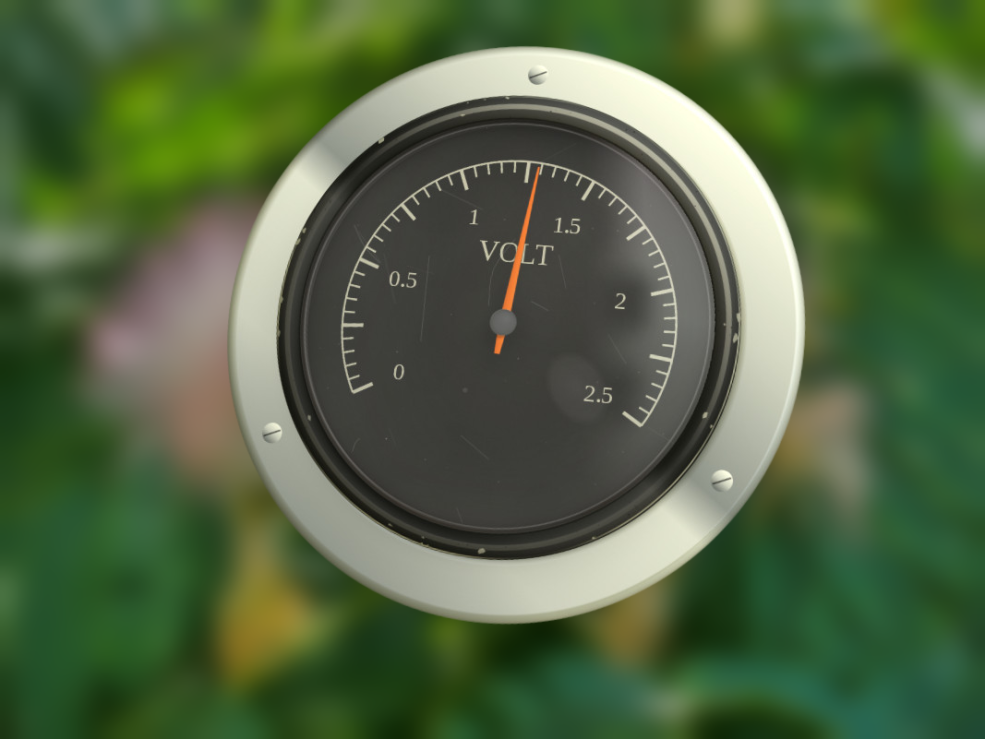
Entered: value=1.3 unit=V
